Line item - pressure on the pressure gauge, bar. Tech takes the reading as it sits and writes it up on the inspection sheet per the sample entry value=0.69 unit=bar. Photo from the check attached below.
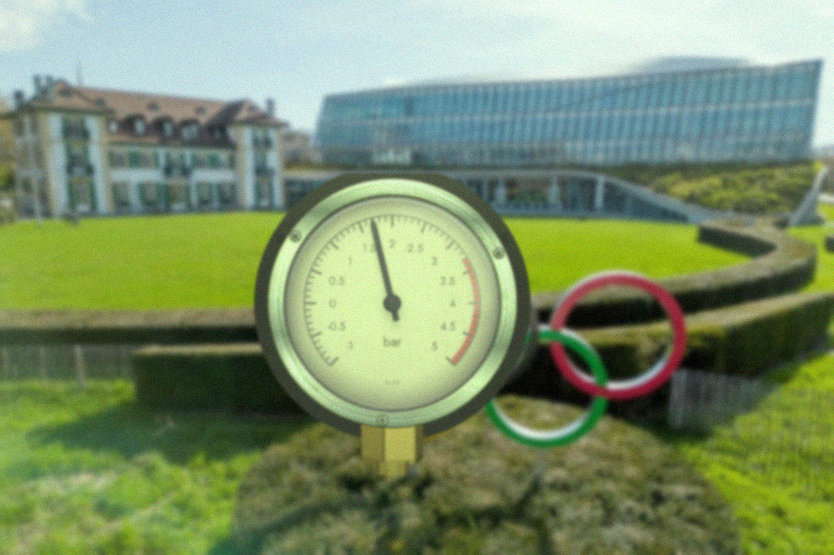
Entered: value=1.7 unit=bar
